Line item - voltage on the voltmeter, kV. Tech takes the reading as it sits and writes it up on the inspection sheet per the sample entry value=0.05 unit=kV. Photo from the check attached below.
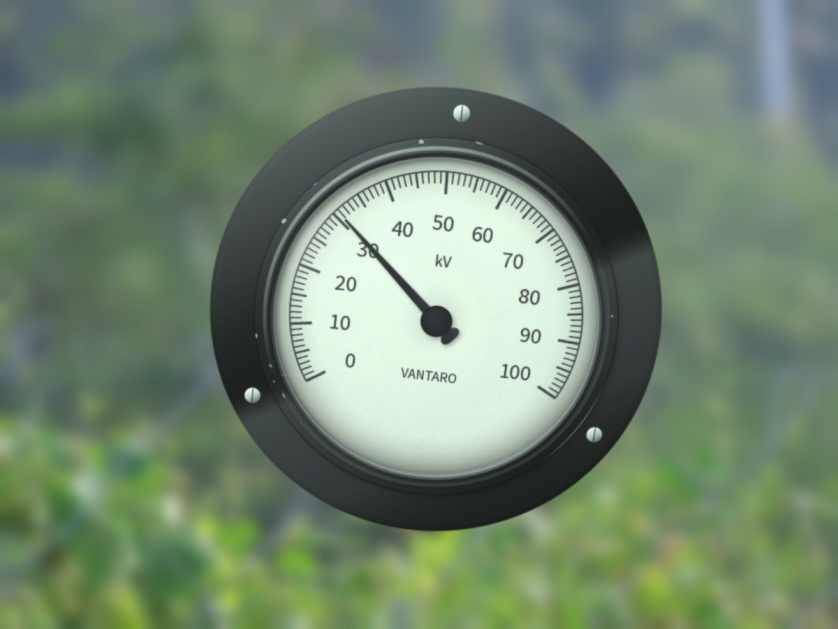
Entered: value=31 unit=kV
